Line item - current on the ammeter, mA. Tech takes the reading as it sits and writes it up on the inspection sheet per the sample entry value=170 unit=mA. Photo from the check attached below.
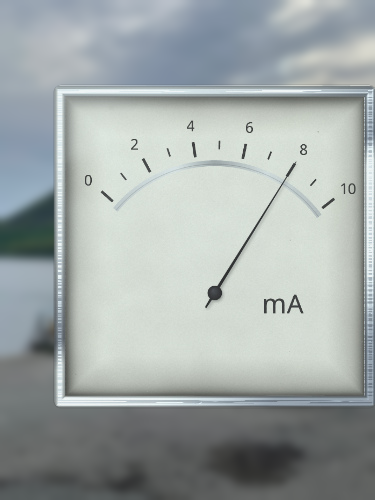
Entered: value=8 unit=mA
